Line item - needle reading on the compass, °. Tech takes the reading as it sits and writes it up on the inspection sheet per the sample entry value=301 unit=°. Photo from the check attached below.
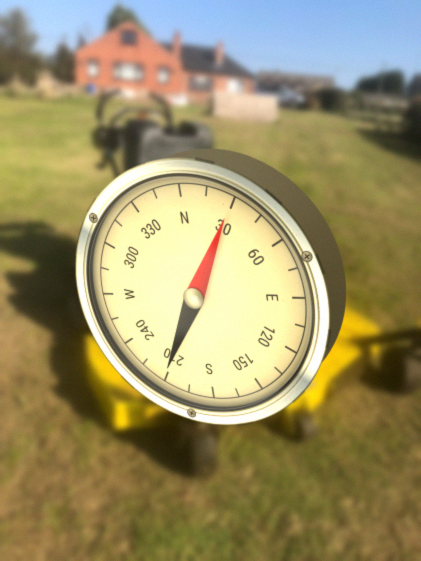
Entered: value=30 unit=°
